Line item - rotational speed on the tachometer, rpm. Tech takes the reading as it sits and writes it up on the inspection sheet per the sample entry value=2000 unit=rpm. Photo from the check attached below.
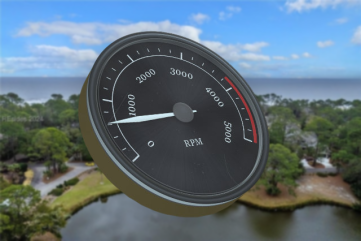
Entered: value=600 unit=rpm
